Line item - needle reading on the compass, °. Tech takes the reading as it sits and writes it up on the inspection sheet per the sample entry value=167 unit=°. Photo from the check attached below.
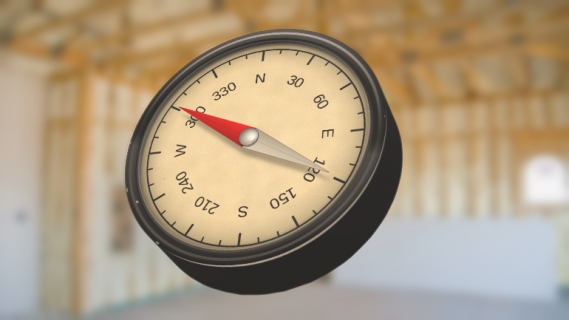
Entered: value=300 unit=°
